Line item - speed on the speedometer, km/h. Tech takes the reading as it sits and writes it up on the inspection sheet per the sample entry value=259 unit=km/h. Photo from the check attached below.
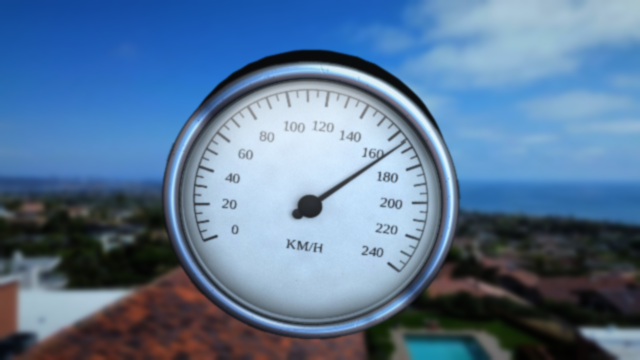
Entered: value=165 unit=km/h
